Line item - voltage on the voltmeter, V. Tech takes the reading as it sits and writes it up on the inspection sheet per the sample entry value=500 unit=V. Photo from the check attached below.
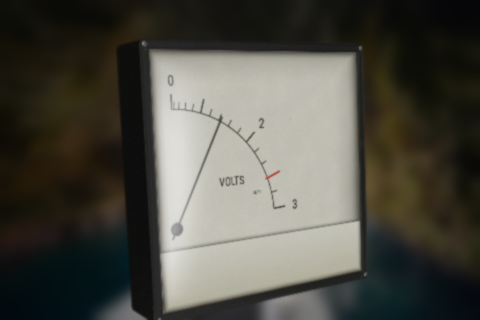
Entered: value=1.4 unit=V
